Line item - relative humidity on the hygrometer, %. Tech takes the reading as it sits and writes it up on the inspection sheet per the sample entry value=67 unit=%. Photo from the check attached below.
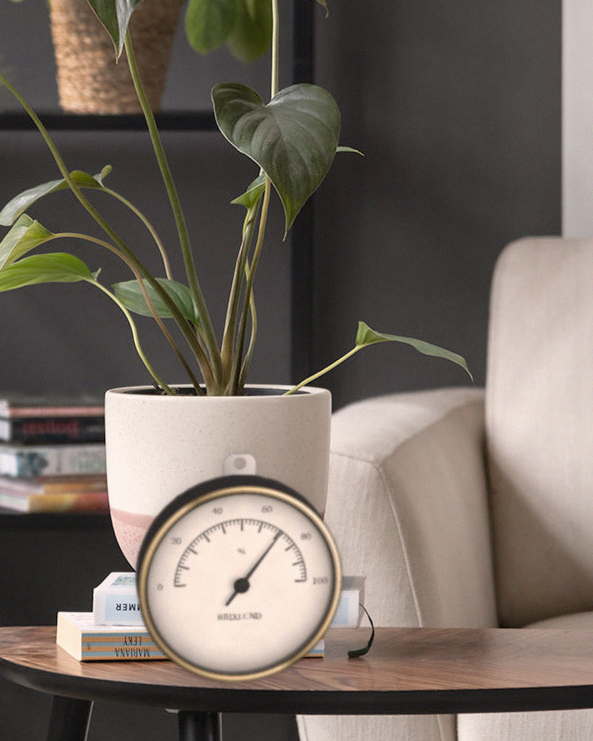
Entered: value=70 unit=%
